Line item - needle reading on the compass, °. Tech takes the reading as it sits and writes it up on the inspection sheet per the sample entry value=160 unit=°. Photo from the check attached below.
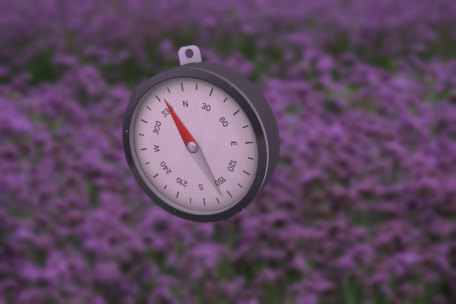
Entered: value=337.5 unit=°
